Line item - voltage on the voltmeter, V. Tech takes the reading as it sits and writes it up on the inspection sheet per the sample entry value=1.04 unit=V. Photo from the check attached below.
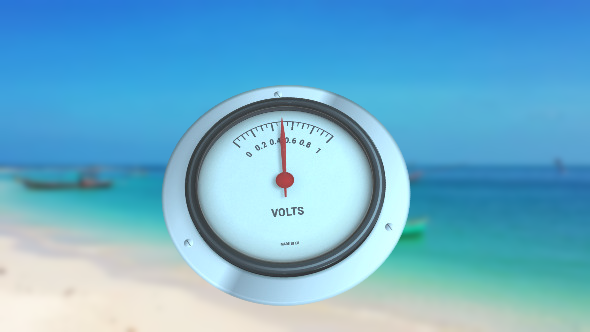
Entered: value=0.5 unit=V
